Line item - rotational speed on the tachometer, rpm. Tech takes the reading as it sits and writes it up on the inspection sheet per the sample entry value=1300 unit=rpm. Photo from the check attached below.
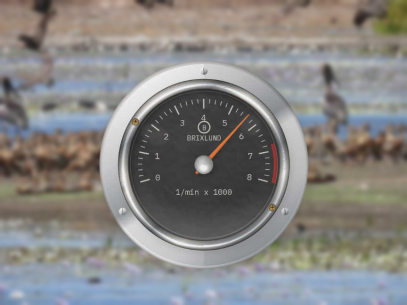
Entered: value=5600 unit=rpm
